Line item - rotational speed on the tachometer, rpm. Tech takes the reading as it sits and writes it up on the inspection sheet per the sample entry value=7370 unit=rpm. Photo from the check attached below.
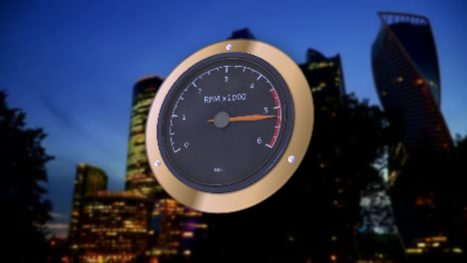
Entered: value=5250 unit=rpm
